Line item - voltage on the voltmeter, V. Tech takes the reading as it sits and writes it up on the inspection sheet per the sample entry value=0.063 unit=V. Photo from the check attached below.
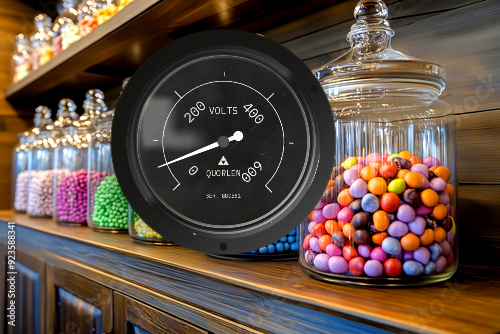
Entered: value=50 unit=V
